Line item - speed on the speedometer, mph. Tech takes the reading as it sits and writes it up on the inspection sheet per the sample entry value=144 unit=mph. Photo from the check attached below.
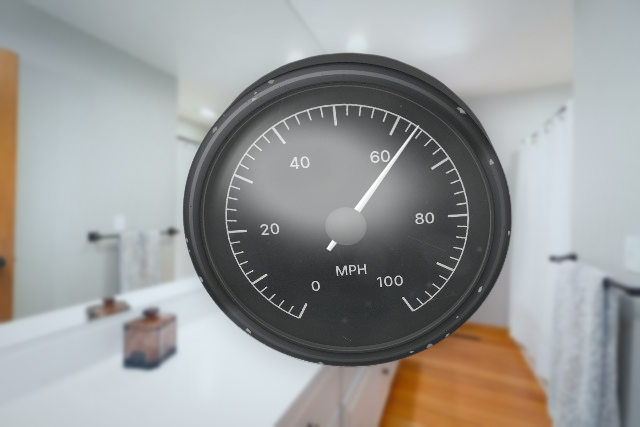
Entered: value=63 unit=mph
